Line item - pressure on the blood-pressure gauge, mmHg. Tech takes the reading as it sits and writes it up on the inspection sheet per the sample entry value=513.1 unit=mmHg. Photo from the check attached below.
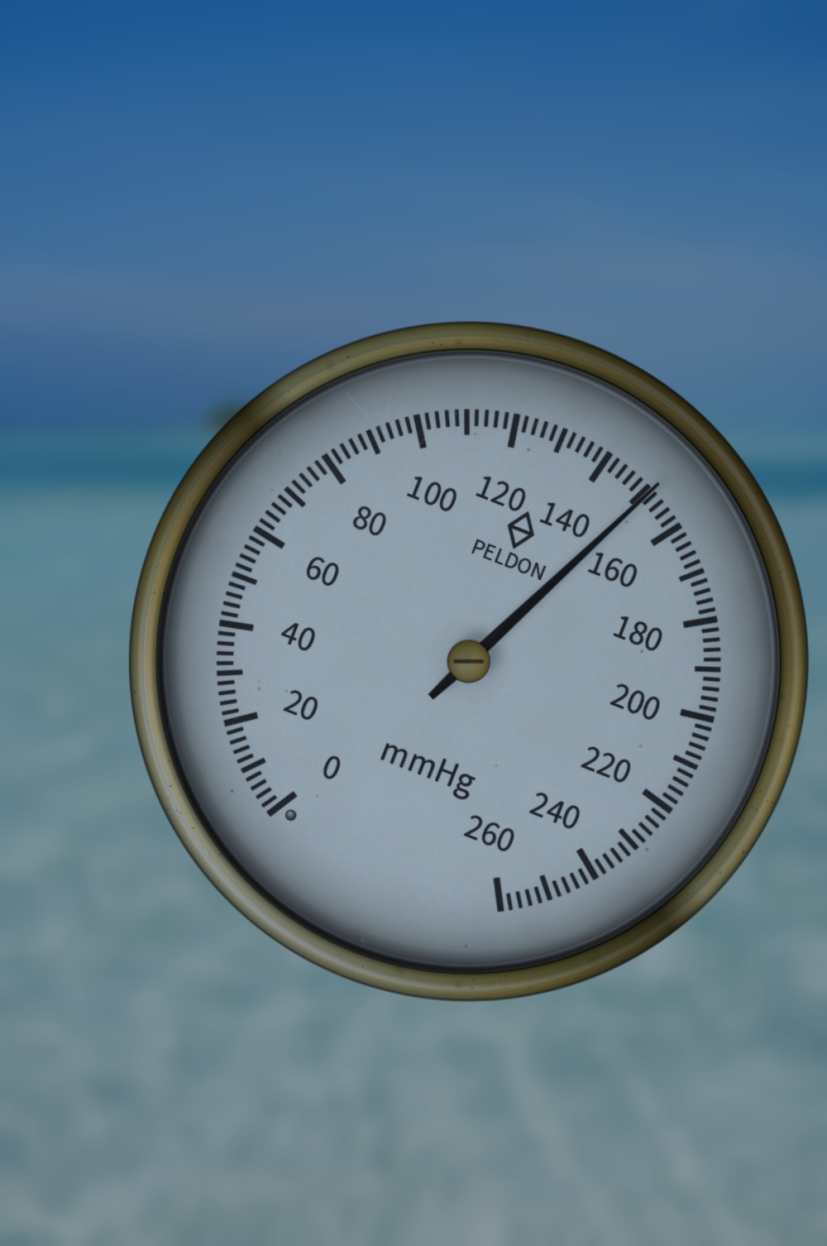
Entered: value=151 unit=mmHg
